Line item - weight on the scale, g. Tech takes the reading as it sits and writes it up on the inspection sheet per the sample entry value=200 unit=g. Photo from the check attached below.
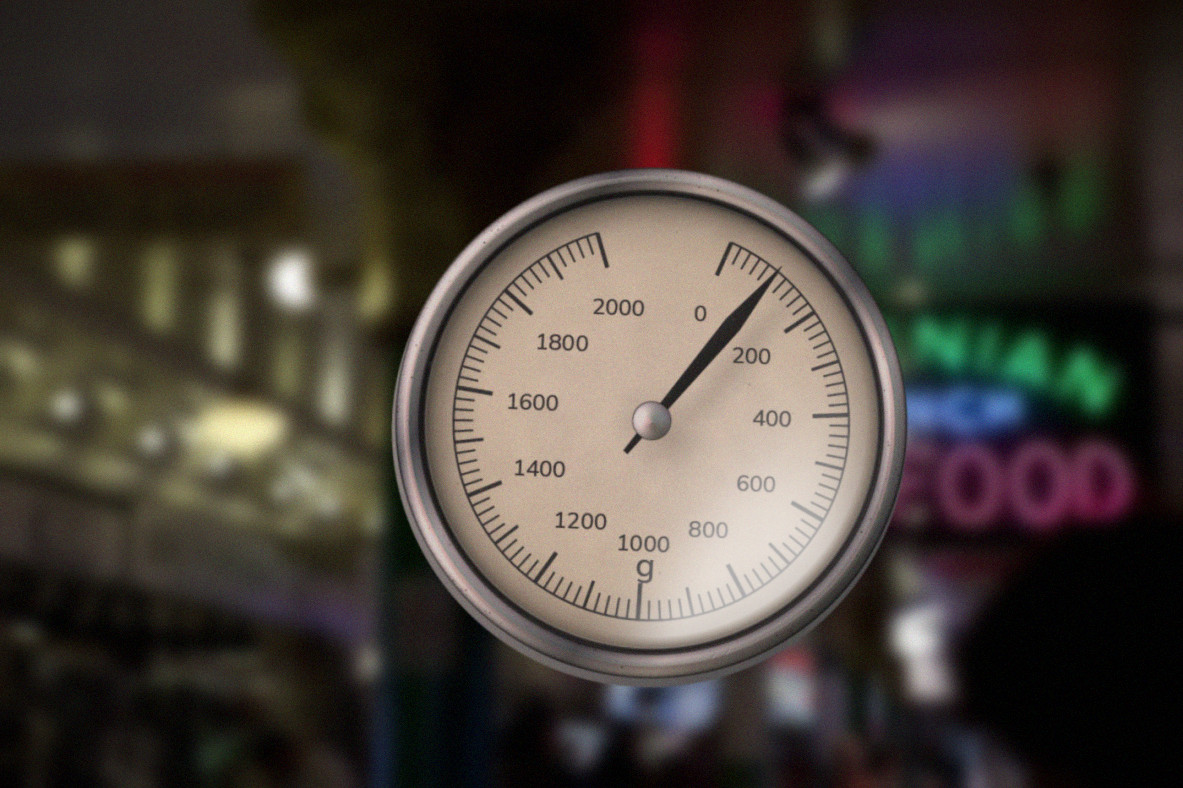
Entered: value=100 unit=g
